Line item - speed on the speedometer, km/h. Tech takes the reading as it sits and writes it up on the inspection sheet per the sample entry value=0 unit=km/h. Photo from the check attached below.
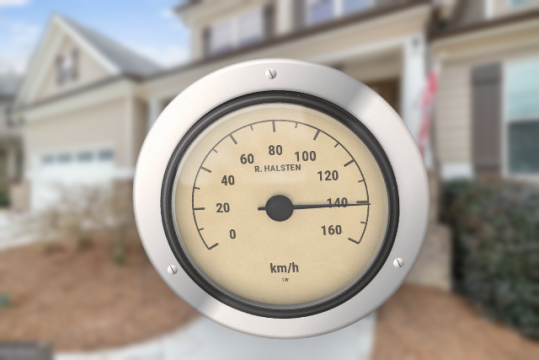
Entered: value=140 unit=km/h
